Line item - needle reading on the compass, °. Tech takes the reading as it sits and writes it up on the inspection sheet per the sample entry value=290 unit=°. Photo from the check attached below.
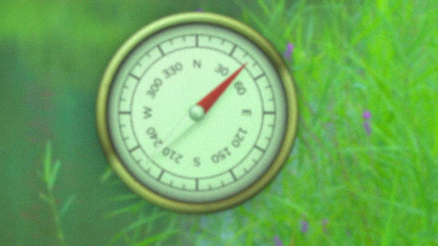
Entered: value=45 unit=°
